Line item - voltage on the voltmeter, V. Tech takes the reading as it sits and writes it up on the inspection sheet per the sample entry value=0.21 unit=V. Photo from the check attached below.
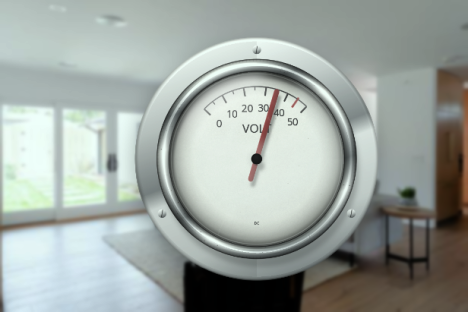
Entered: value=35 unit=V
